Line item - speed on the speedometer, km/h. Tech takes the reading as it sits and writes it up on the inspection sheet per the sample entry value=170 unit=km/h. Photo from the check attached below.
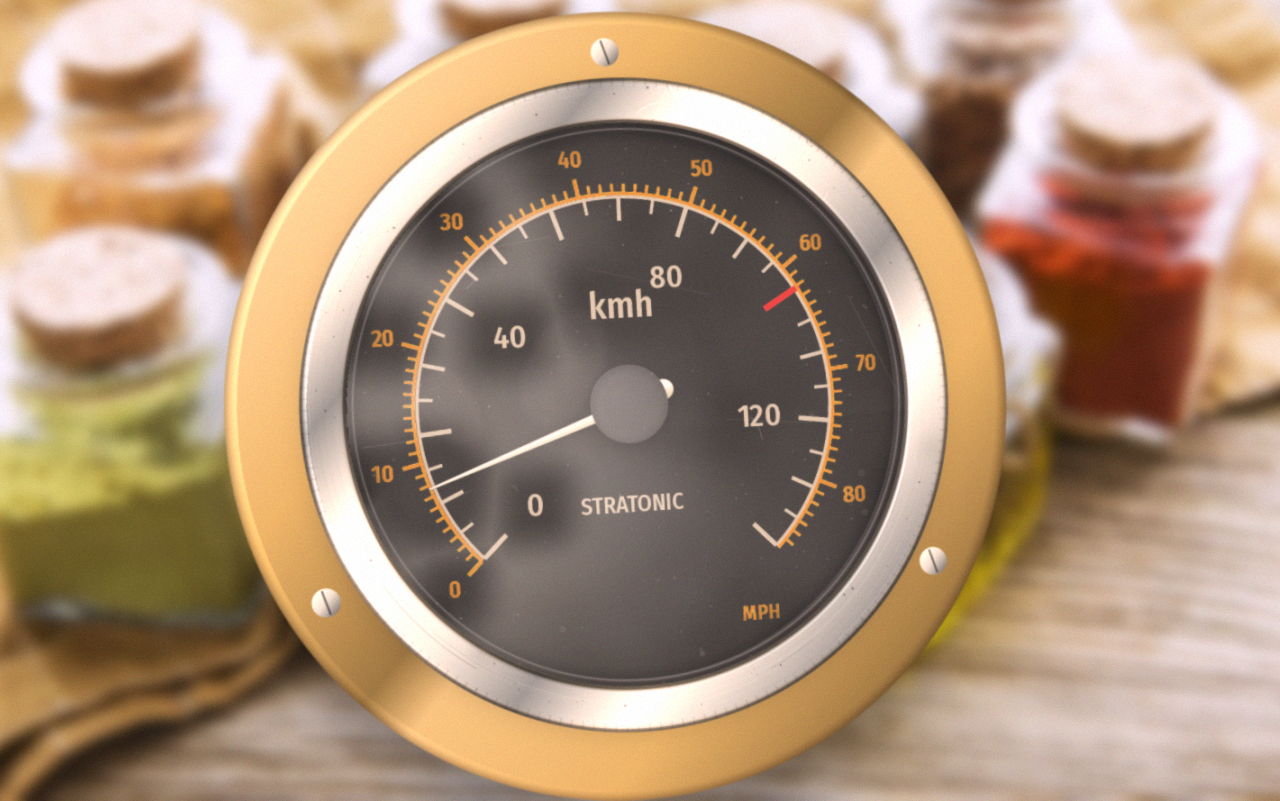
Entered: value=12.5 unit=km/h
